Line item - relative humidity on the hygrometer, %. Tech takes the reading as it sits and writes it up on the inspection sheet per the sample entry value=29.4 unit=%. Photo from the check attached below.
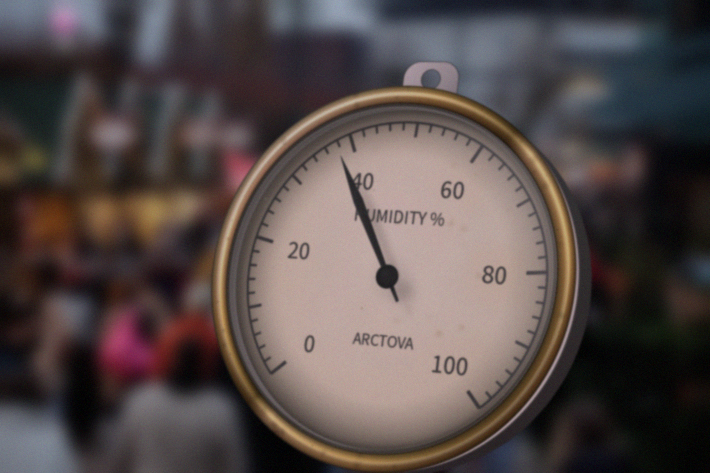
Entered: value=38 unit=%
